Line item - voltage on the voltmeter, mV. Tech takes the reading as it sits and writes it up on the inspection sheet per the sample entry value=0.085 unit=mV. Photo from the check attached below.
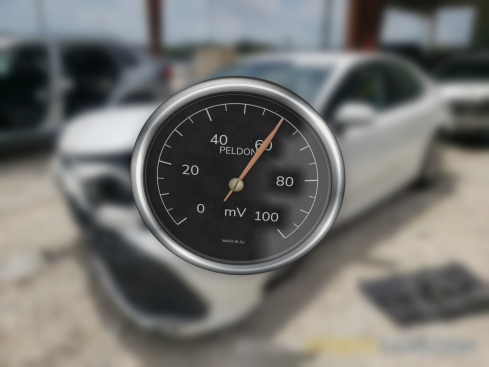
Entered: value=60 unit=mV
